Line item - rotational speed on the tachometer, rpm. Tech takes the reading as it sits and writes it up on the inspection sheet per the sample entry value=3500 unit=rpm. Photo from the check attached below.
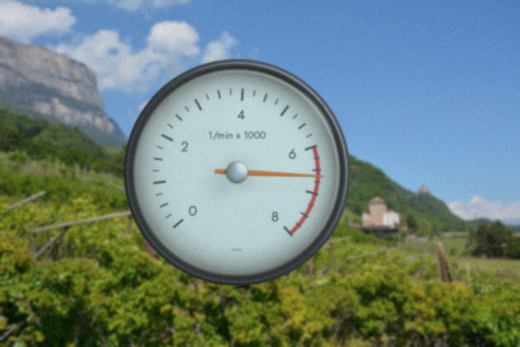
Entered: value=6625 unit=rpm
